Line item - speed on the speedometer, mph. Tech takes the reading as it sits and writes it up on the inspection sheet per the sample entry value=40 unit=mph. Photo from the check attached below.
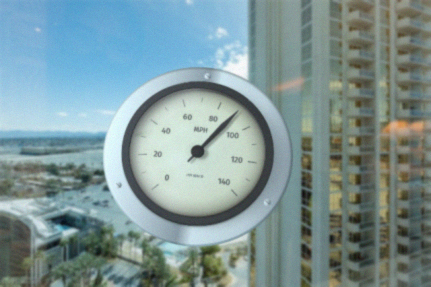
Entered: value=90 unit=mph
